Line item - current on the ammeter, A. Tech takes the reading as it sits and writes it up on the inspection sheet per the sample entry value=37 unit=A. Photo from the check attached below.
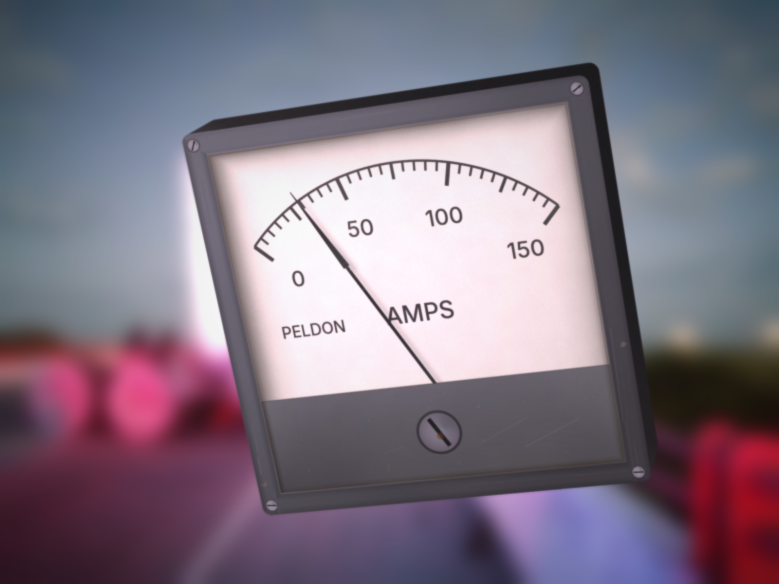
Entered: value=30 unit=A
